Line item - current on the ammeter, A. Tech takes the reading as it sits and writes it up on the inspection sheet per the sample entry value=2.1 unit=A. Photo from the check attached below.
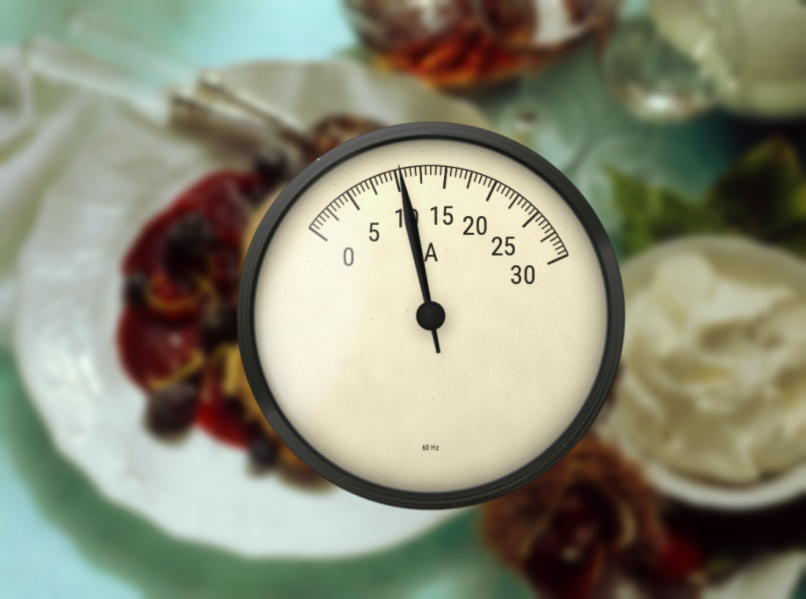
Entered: value=10.5 unit=A
